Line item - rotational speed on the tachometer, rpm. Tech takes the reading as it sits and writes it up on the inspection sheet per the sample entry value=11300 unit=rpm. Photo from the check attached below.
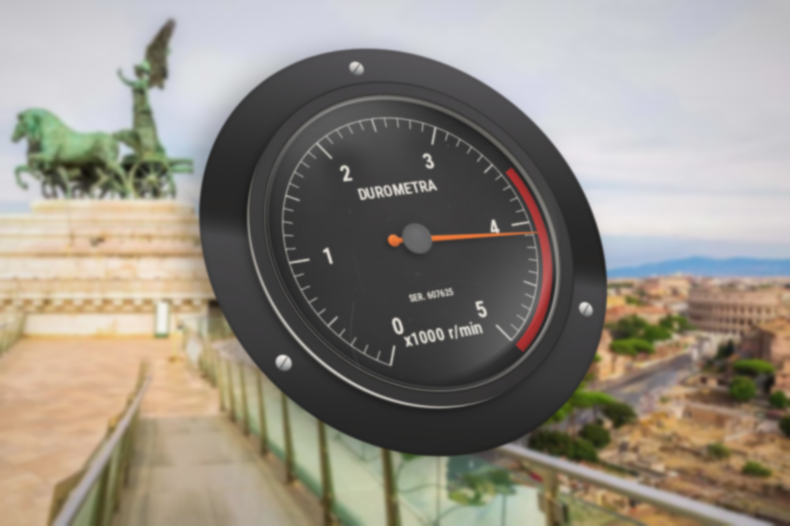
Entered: value=4100 unit=rpm
